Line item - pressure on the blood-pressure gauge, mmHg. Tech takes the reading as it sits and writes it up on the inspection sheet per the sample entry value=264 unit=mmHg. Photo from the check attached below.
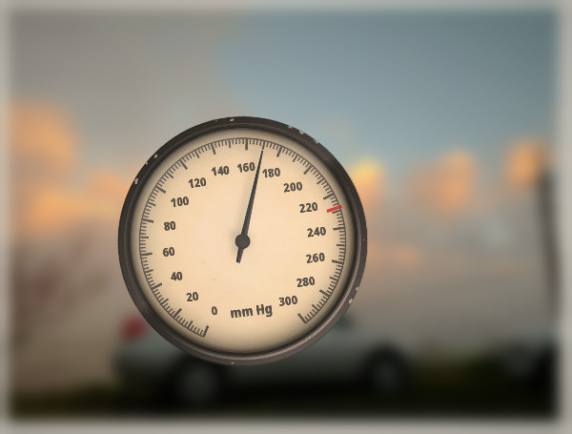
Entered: value=170 unit=mmHg
